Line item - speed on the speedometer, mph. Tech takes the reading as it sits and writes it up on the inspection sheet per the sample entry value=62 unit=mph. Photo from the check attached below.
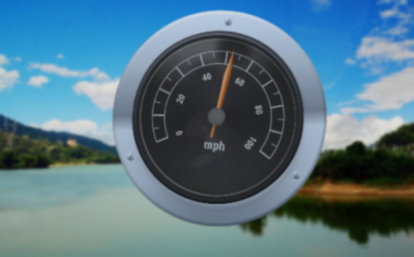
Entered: value=52.5 unit=mph
